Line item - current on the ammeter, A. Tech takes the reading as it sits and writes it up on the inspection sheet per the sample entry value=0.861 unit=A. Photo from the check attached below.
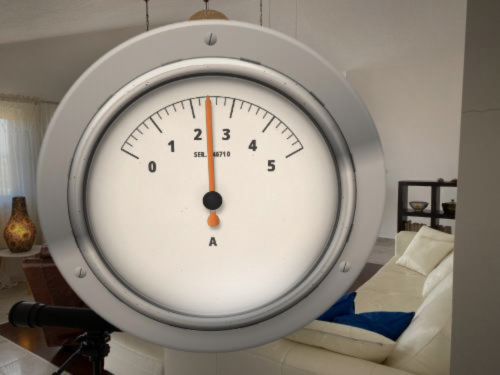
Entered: value=2.4 unit=A
